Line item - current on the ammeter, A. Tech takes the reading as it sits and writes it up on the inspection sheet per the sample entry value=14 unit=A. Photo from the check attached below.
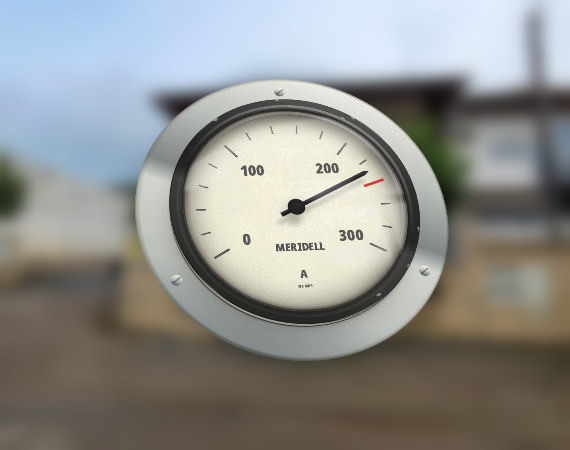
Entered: value=230 unit=A
